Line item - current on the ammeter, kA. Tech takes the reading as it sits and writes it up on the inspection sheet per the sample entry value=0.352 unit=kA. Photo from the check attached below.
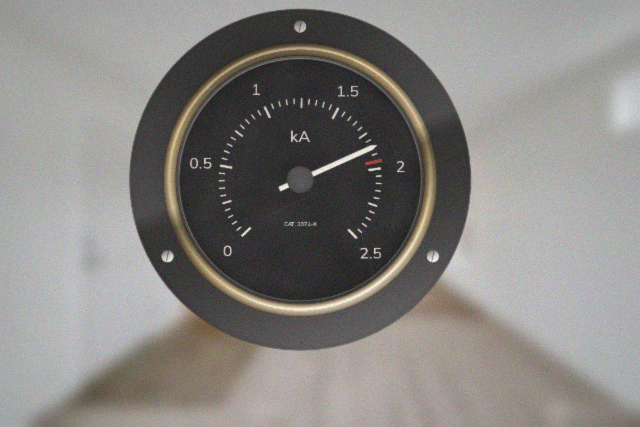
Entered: value=1.85 unit=kA
